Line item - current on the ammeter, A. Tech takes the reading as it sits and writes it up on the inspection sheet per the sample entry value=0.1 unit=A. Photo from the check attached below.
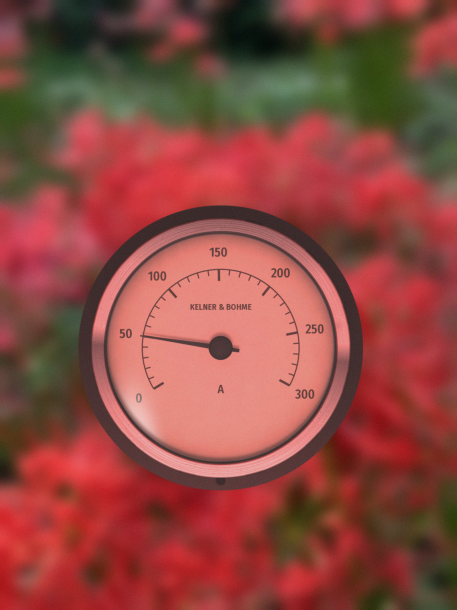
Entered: value=50 unit=A
